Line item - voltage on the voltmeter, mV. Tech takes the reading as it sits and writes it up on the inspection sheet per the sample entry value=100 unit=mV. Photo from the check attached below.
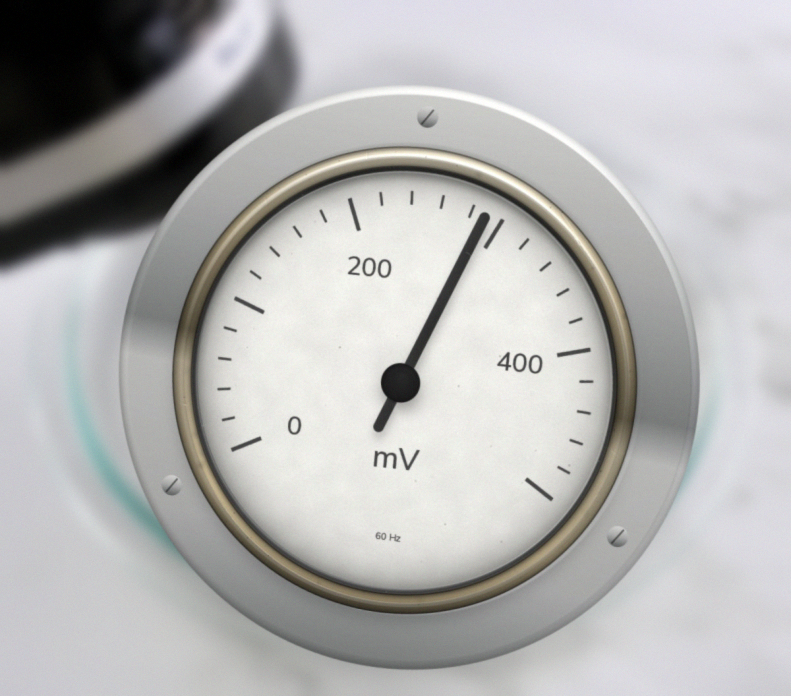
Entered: value=290 unit=mV
